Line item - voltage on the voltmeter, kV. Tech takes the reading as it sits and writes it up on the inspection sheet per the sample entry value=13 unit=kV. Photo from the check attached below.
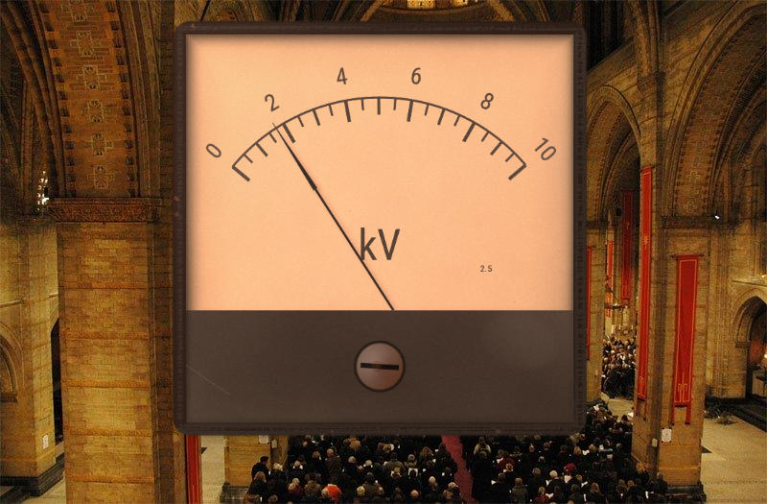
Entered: value=1.75 unit=kV
